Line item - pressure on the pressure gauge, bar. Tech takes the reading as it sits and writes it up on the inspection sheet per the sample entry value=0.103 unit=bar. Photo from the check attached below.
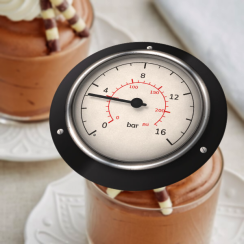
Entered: value=3 unit=bar
